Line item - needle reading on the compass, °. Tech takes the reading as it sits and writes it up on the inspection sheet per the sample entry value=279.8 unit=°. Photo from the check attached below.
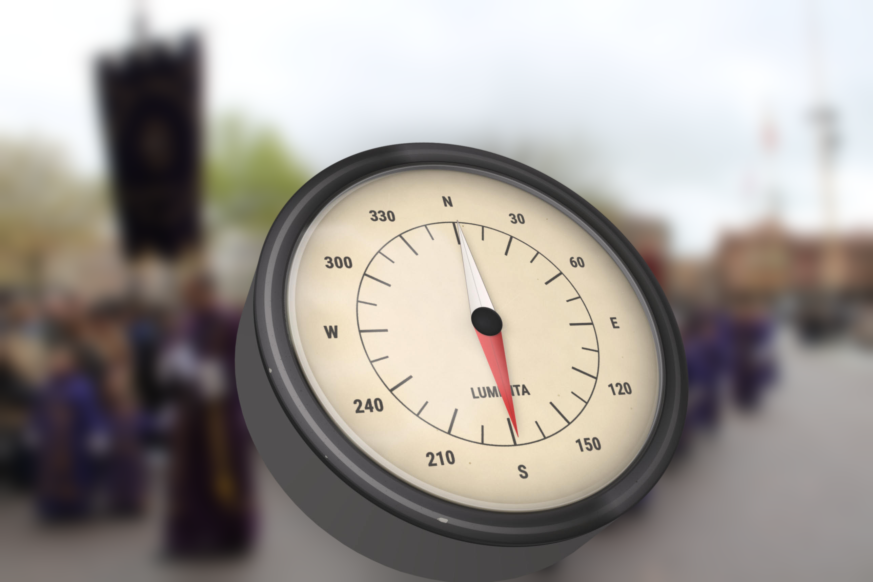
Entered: value=180 unit=°
